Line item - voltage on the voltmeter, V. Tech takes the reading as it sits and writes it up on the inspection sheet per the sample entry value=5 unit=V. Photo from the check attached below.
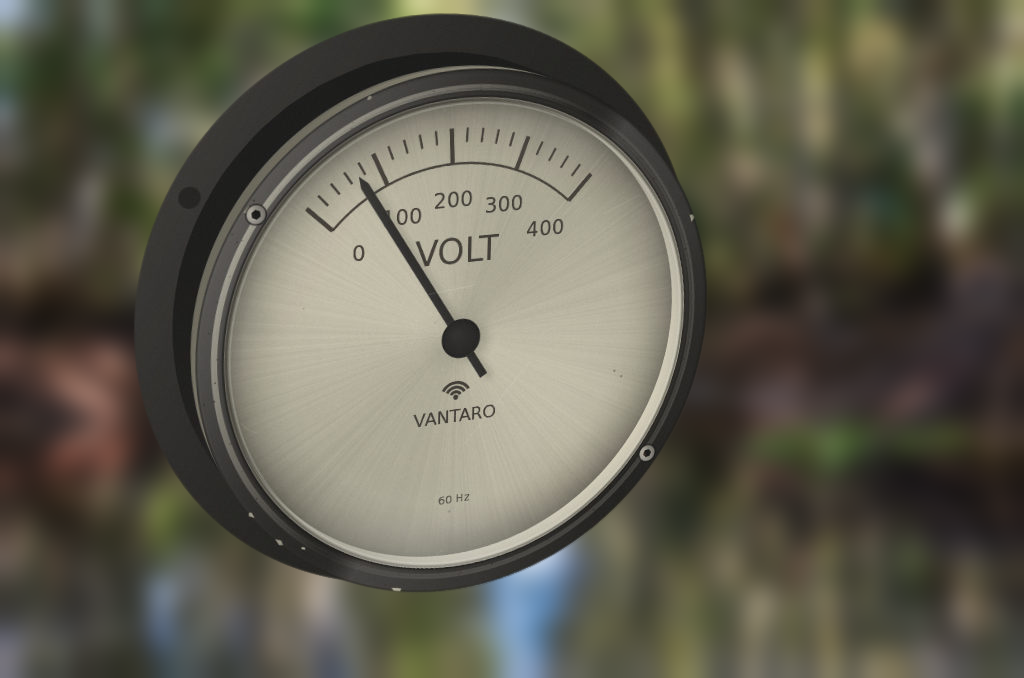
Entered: value=70 unit=V
